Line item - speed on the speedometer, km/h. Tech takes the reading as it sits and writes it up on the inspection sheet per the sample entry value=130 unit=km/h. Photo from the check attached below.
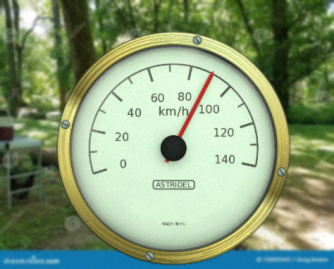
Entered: value=90 unit=km/h
